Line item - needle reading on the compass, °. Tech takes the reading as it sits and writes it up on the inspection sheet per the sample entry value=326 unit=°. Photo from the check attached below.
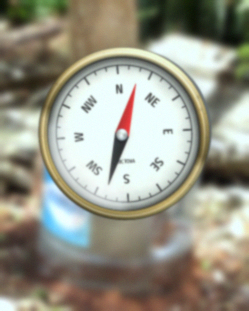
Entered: value=20 unit=°
